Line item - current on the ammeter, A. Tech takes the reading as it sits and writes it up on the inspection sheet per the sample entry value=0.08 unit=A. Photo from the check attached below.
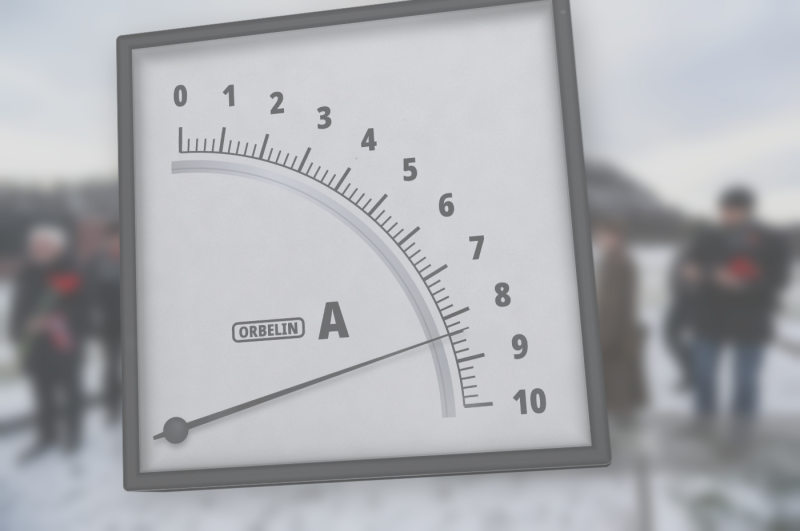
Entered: value=8.4 unit=A
